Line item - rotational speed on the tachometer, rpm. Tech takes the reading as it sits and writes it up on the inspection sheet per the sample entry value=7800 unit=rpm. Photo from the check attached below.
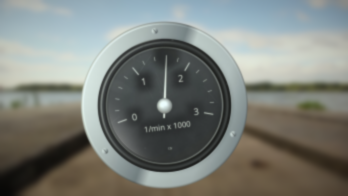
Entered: value=1600 unit=rpm
